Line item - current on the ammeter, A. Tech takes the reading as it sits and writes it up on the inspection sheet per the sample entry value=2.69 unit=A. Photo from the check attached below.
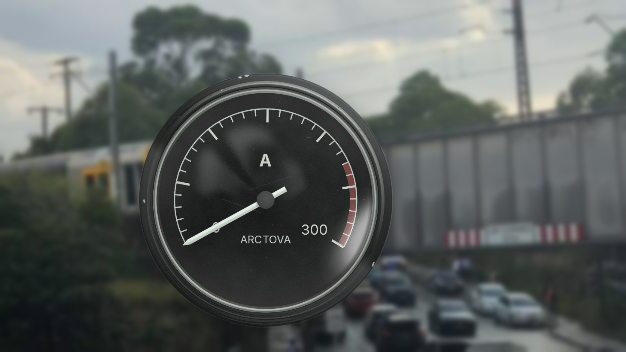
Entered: value=0 unit=A
